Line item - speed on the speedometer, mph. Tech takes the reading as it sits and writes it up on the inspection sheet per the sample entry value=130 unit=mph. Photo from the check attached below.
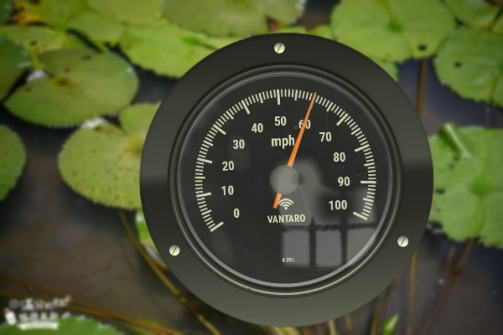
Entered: value=60 unit=mph
